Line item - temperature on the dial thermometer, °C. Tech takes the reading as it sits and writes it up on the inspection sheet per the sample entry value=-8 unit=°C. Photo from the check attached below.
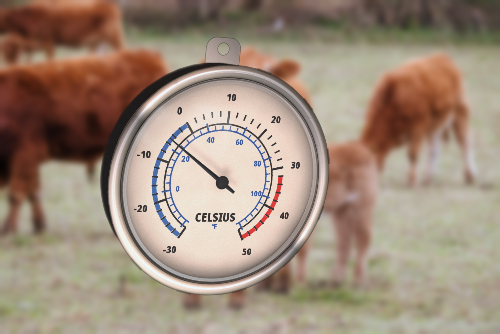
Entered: value=-5 unit=°C
